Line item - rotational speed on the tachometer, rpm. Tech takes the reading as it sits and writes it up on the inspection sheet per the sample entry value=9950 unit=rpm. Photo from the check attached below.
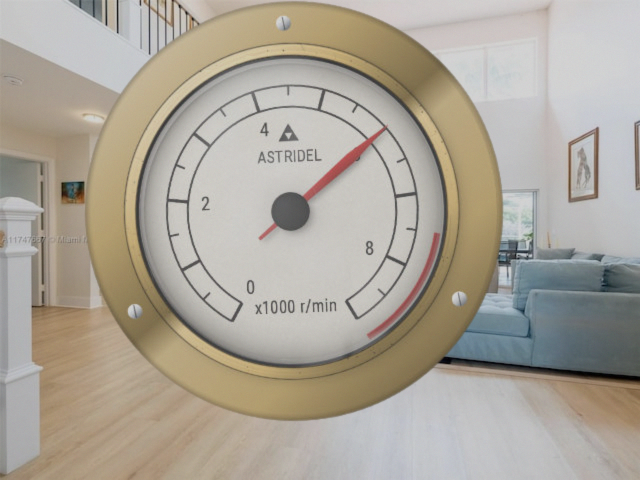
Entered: value=6000 unit=rpm
